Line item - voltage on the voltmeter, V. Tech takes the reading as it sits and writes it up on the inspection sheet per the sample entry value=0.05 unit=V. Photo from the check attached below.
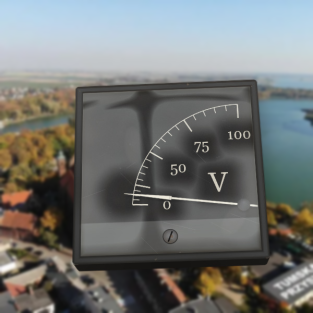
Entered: value=15 unit=V
